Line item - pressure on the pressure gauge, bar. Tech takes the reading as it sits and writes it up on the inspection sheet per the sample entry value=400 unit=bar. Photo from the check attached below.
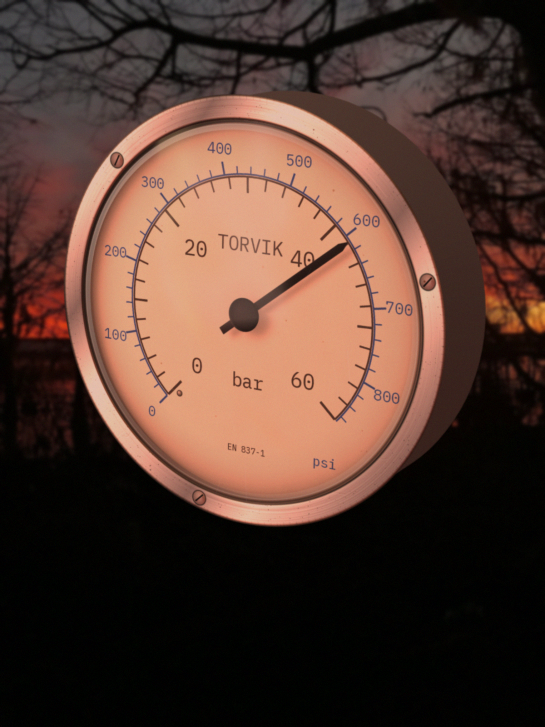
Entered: value=42 unit=bar
